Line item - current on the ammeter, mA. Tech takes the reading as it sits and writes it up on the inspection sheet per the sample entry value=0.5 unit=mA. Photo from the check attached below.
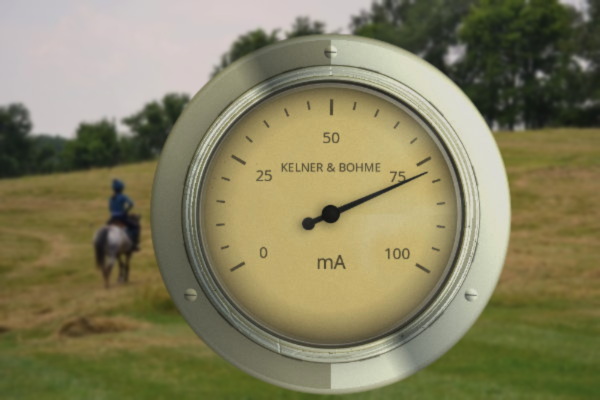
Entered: value=77.5 unit=mA
